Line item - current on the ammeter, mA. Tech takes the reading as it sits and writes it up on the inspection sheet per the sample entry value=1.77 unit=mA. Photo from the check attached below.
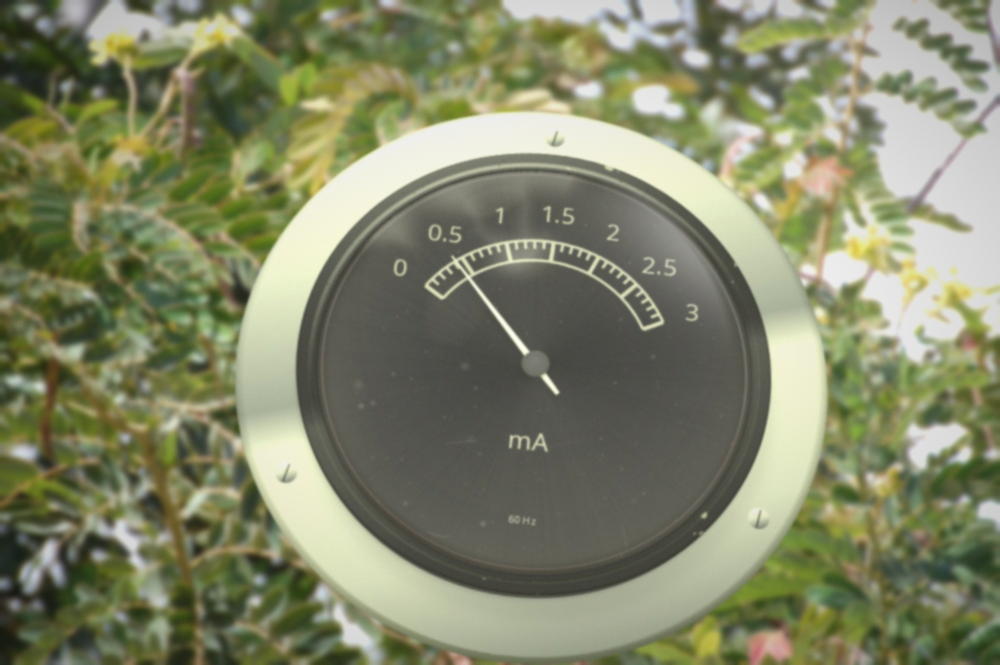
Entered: value=0.4 unit=mA
